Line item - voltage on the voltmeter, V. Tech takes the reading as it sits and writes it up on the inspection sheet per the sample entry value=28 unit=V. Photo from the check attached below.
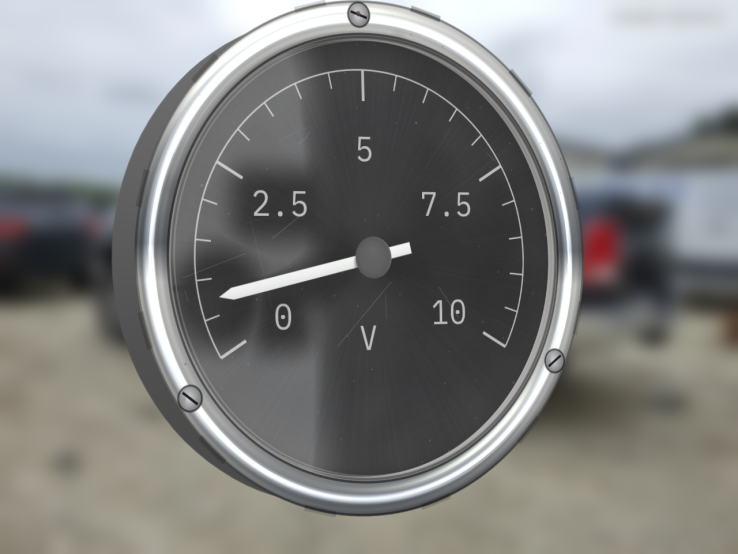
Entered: value=0.75 unit=V
